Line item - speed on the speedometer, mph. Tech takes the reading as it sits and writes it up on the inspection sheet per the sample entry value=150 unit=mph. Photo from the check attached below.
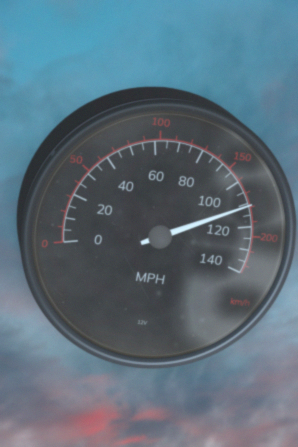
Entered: value=110 unit=mph
